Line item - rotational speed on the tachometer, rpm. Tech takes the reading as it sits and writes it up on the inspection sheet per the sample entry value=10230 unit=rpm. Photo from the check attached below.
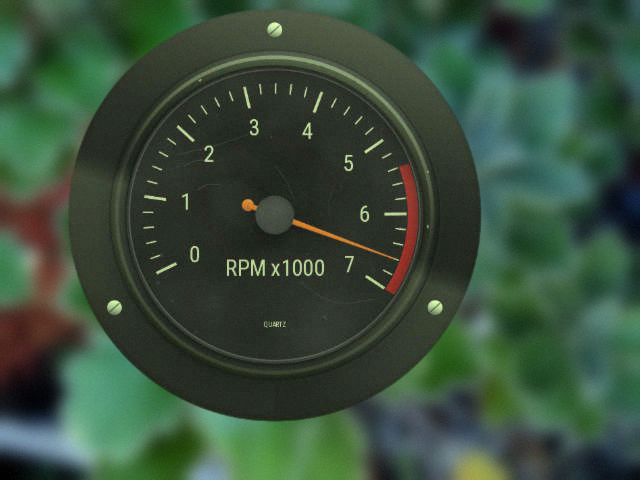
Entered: value=6600 unit=rpm
